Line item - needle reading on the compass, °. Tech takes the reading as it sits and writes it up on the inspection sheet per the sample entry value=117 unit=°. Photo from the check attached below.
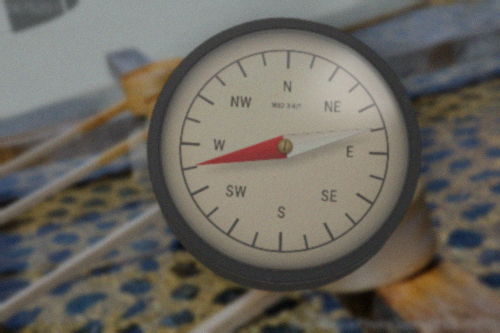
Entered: value=255 unit=°
